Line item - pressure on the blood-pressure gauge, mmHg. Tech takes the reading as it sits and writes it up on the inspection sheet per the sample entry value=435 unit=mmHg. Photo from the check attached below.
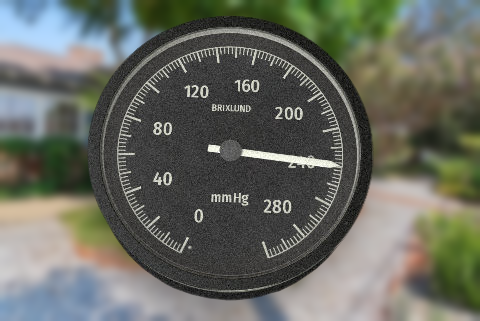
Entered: value=240 unit=mmHg
